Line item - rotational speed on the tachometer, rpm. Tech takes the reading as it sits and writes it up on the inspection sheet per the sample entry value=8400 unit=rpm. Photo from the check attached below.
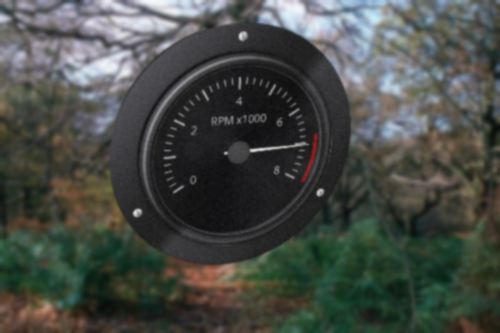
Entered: value=7000 unit=rpm
